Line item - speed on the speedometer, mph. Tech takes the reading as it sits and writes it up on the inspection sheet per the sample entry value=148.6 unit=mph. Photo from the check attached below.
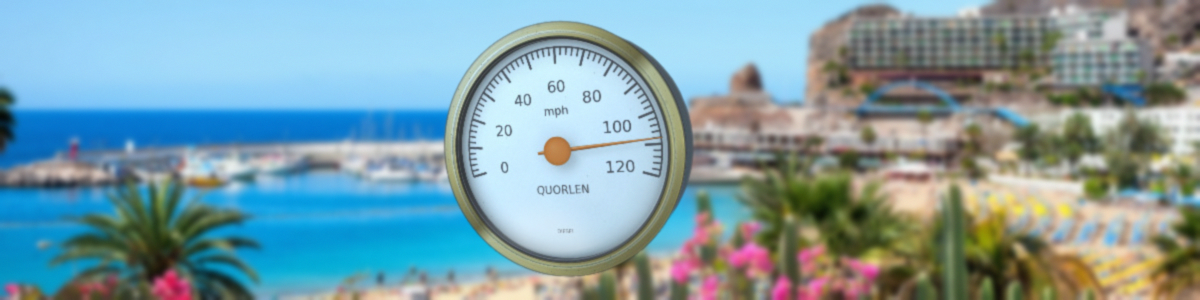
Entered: value=108 unit=mph
